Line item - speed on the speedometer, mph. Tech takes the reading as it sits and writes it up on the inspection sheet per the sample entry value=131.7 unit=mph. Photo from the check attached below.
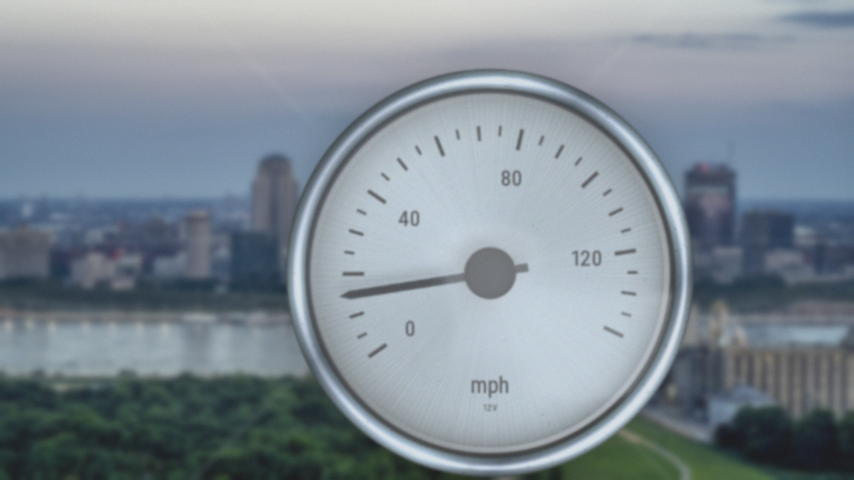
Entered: value=15 unit=mph
